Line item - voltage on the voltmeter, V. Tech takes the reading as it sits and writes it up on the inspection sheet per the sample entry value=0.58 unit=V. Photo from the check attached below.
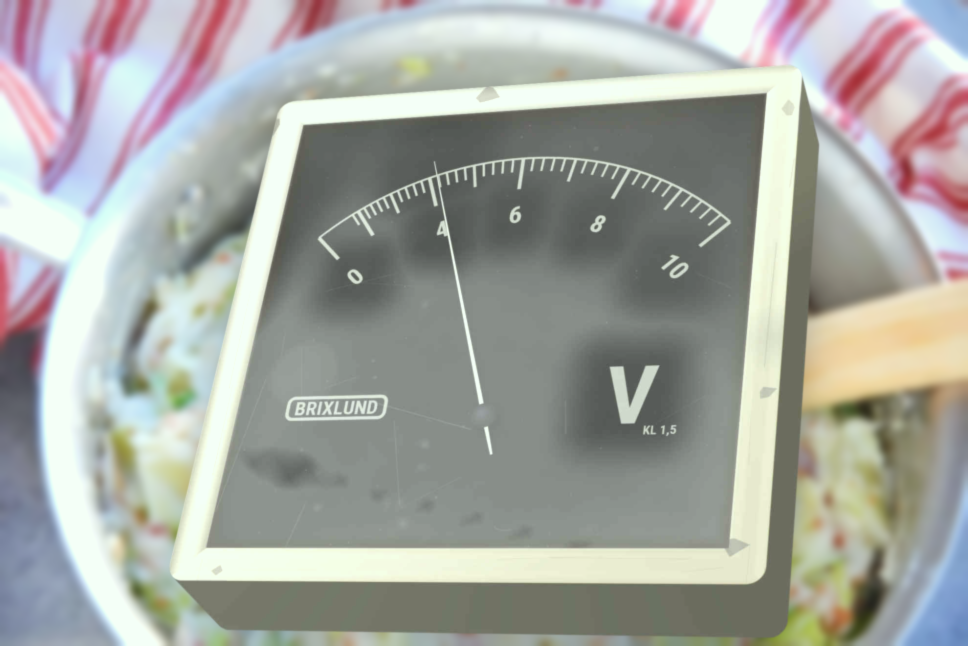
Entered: value=4.2 unit=V
